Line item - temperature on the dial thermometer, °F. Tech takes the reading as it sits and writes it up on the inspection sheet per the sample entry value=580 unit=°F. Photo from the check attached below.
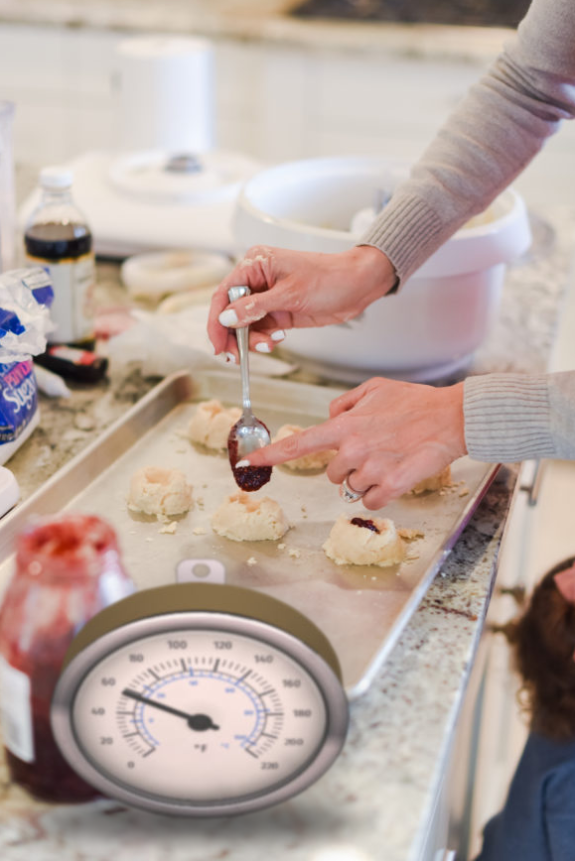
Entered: value=60 unit=°F
